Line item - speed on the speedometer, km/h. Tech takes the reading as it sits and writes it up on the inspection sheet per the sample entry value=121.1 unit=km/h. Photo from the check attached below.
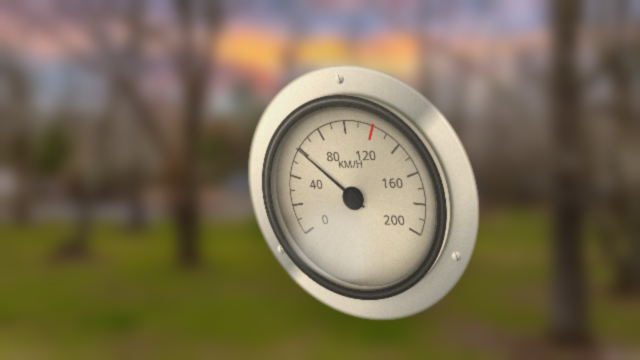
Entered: value=60 unit=km/h
